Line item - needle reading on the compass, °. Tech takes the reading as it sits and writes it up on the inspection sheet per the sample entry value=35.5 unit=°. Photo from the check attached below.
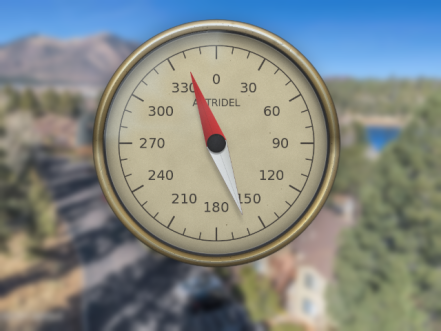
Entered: value=340 unit=°
